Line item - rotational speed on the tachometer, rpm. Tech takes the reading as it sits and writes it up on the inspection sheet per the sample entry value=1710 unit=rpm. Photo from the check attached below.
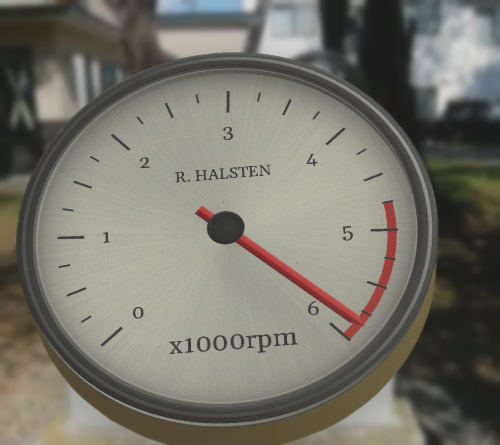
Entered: value=5875 unit=rpm
